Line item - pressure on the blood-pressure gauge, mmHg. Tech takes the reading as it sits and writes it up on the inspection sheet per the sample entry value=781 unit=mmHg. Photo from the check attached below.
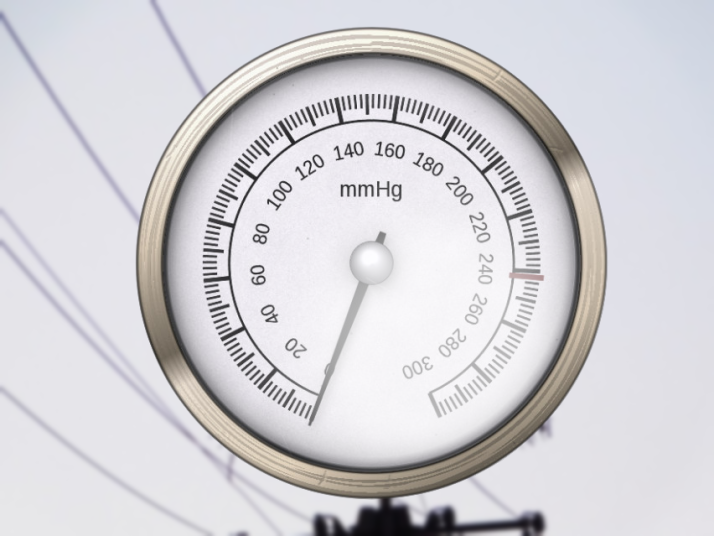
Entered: value=0 unit=mmHg
